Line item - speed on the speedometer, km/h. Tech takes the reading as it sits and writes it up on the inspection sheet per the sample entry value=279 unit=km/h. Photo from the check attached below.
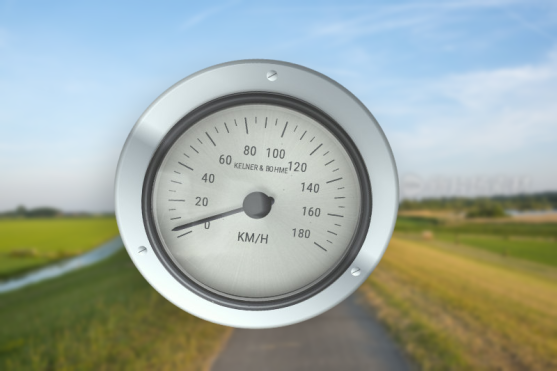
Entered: value=5 unit=km/h
